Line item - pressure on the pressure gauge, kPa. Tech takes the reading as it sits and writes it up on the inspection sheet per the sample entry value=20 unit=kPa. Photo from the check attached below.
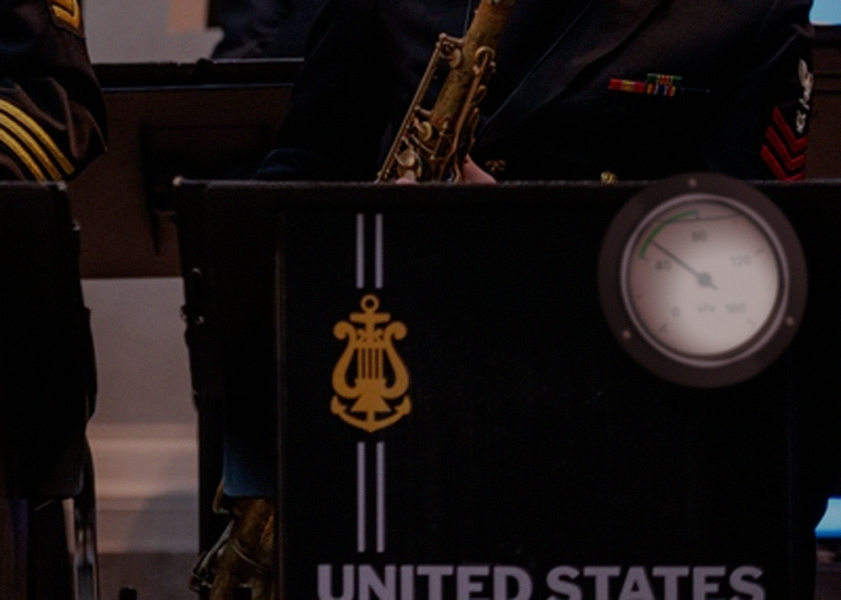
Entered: value=50 unit=kPa
